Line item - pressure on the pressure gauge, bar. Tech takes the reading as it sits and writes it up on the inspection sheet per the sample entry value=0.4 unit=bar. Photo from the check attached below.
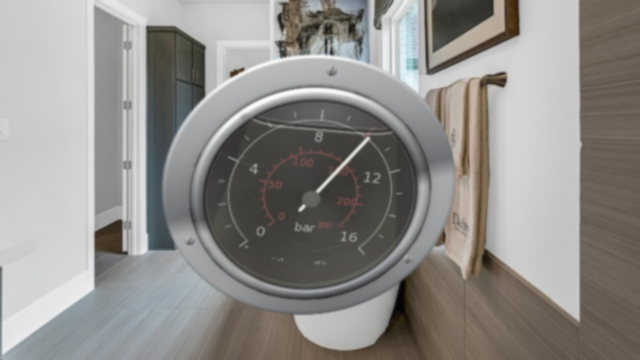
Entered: value=10 unit=bar
